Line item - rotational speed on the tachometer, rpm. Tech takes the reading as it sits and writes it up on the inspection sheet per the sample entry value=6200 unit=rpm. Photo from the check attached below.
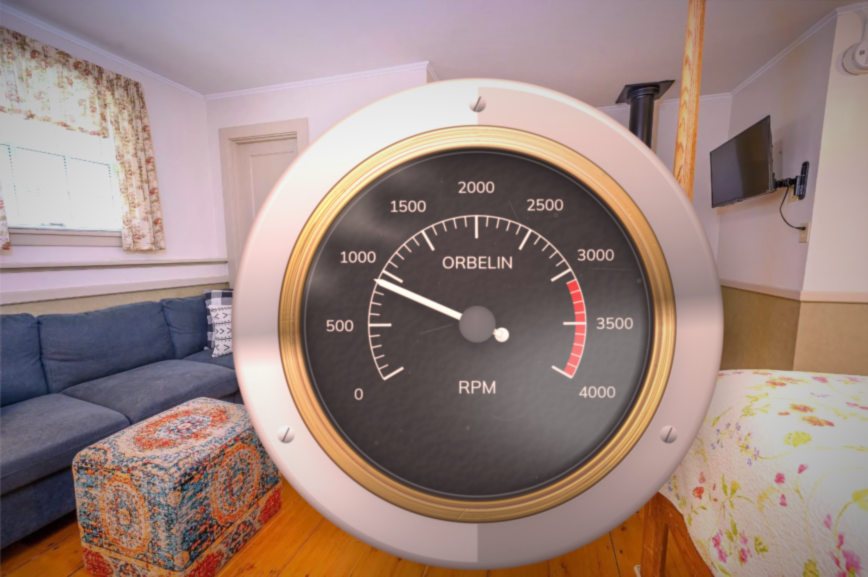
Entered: value=900 unit=rpm
